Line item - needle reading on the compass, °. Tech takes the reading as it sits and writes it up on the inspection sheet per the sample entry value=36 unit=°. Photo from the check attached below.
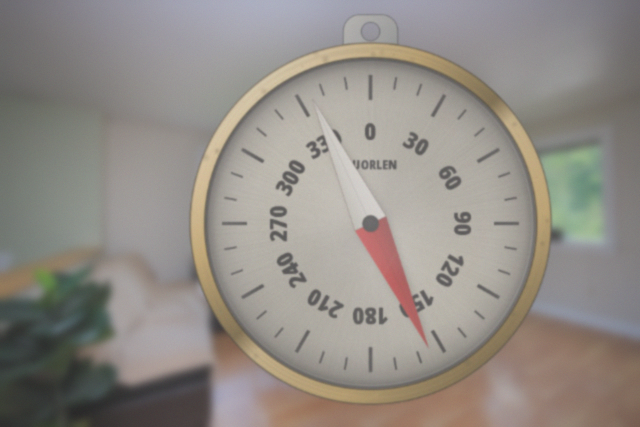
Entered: value=155 unit=°
